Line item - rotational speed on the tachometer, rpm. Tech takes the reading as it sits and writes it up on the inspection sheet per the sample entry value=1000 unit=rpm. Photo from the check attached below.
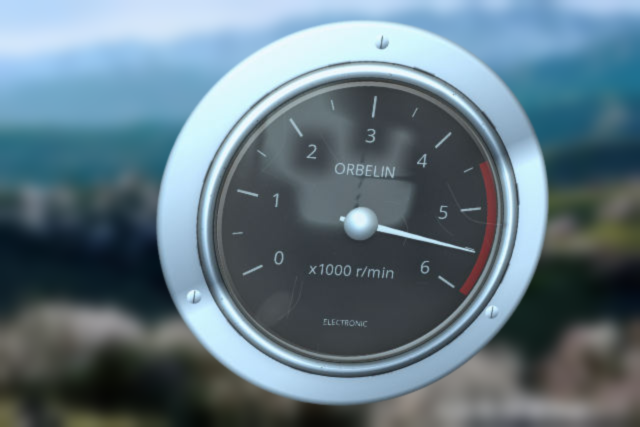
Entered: value=5500 unit=rpm
